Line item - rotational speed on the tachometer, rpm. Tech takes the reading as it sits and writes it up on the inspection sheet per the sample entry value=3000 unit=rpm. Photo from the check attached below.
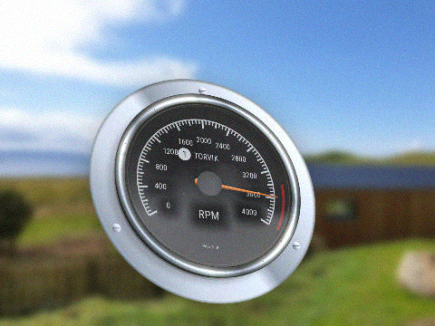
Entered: value=3600 unit=rpm
